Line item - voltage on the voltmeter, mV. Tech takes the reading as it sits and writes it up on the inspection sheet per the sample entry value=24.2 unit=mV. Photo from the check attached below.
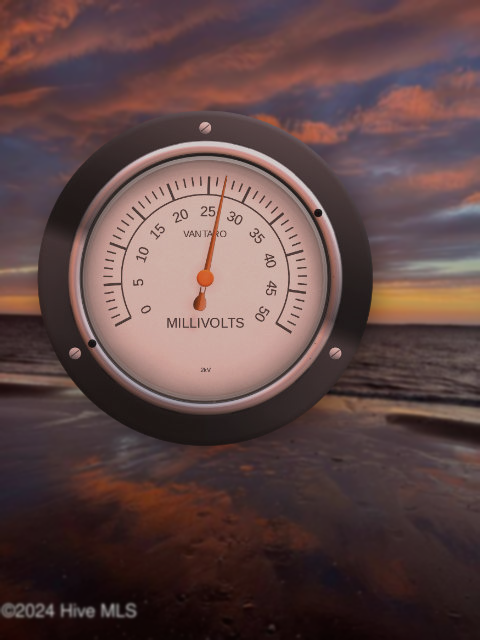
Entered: value=27 unit=mV
